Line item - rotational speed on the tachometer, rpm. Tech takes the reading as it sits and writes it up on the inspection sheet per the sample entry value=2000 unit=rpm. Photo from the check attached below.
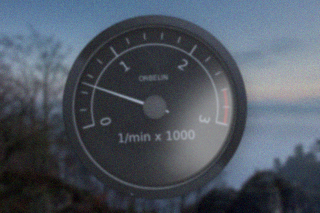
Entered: value=500 unit=rpm
